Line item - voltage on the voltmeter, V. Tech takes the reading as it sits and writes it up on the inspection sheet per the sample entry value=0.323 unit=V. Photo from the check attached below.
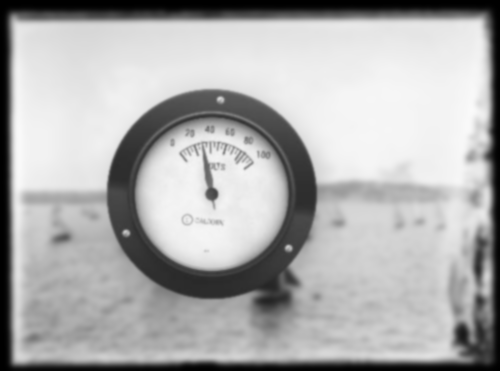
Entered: value=30 unit=V
